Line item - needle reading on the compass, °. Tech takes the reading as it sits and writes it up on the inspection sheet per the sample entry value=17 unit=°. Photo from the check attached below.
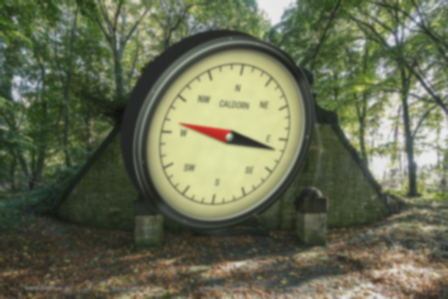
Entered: value=280 unit=°
